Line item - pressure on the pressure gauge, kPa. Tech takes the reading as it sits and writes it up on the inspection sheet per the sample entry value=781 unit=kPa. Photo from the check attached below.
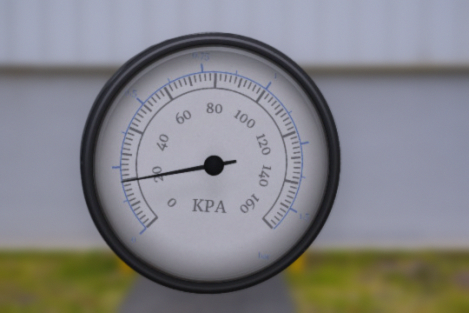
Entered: value=20 unit=kPa
